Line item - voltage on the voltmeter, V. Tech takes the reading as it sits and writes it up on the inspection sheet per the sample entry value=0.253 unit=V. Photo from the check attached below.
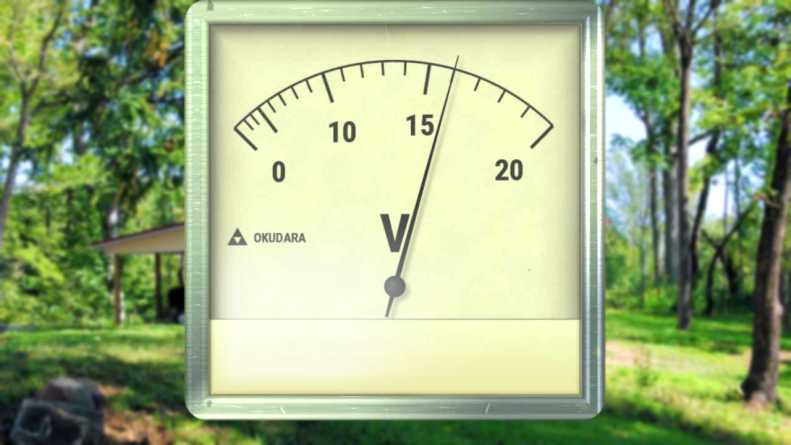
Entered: value=16 unit=V
